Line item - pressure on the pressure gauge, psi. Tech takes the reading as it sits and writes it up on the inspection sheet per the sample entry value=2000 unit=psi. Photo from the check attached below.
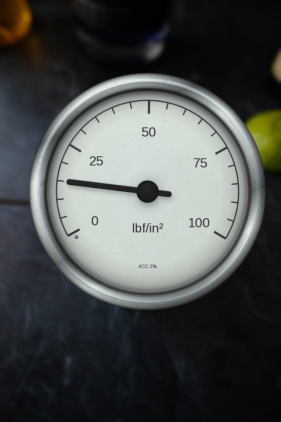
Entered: value=15 unit=psi
